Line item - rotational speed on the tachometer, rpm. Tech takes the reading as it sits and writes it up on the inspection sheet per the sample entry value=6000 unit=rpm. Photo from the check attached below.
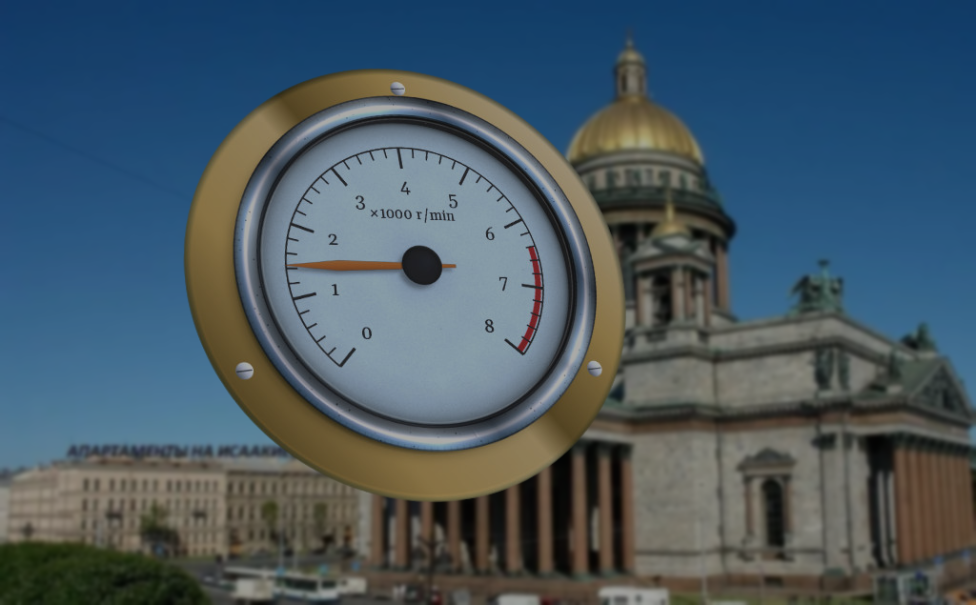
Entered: value=1400 unit=rpm
